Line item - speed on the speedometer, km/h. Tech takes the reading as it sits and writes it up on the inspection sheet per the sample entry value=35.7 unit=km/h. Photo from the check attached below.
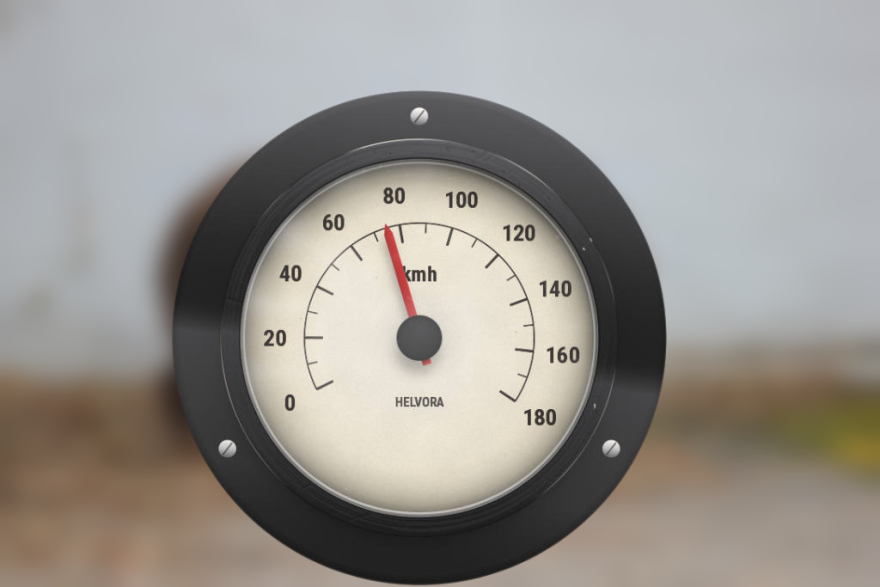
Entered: value=75 unit=km/h
